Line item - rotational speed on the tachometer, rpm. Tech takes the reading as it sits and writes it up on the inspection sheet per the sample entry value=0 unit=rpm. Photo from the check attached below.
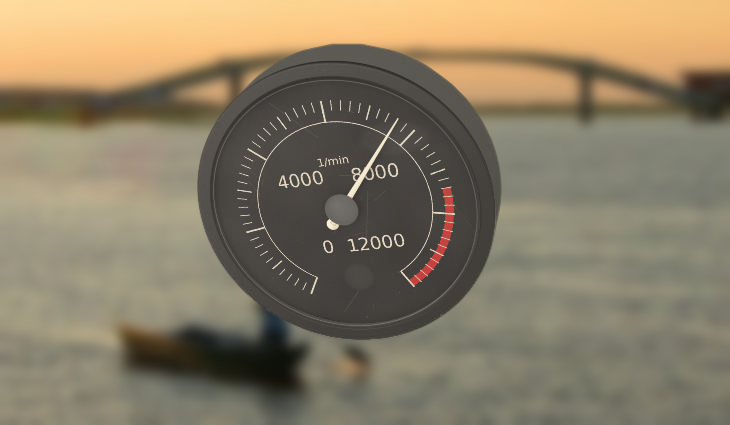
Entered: value=7600 unit=rpm
